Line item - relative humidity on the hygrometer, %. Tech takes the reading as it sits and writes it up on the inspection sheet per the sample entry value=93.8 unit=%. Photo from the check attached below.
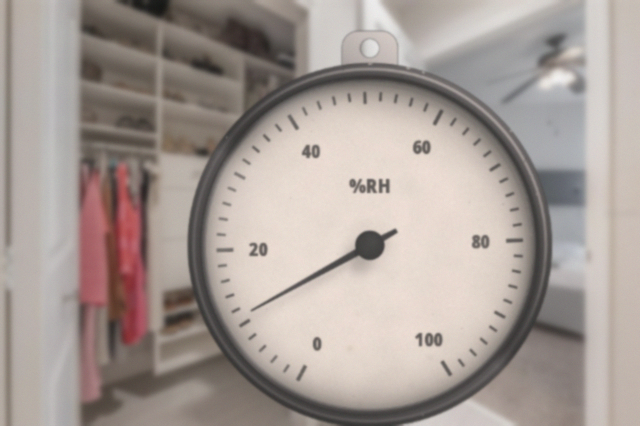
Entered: value=11 unit=%
